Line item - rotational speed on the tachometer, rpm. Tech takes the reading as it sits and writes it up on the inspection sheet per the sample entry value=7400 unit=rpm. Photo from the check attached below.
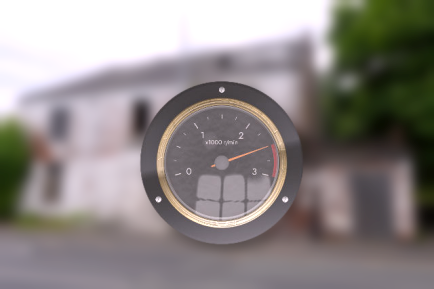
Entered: value=2500 unit=rpm
